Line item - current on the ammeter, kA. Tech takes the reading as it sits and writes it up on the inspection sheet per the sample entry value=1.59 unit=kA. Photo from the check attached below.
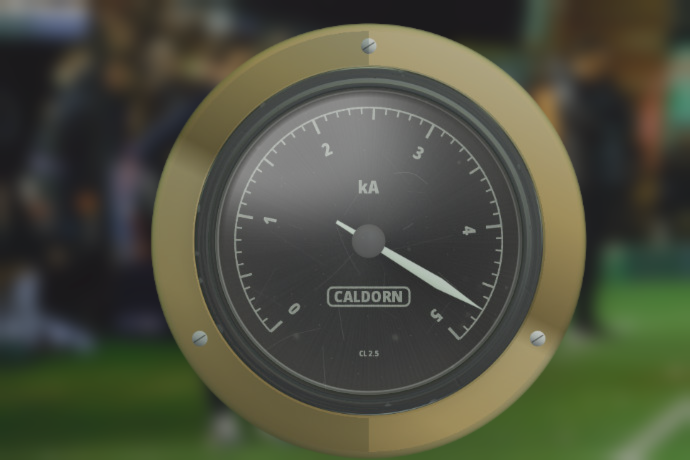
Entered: value=4.7 unit=kA
